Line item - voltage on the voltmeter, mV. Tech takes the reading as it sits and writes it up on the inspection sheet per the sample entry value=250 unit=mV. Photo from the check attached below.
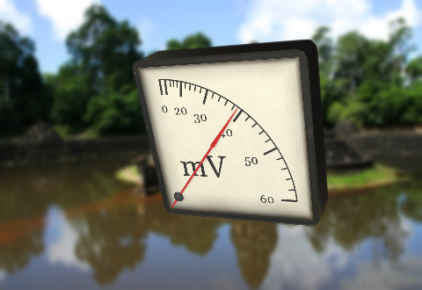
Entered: value=39 unit=mV
